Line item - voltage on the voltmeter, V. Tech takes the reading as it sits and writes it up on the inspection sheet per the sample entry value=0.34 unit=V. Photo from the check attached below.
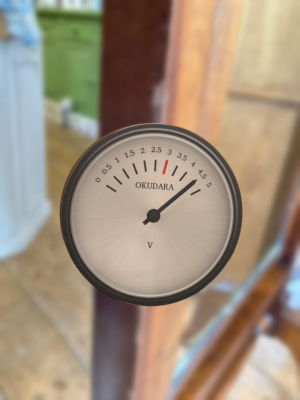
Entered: value=4.5 unit=V
